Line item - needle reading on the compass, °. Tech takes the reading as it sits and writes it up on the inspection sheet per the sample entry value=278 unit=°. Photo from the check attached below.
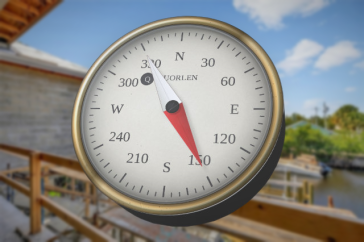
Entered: value=150 unit=°
